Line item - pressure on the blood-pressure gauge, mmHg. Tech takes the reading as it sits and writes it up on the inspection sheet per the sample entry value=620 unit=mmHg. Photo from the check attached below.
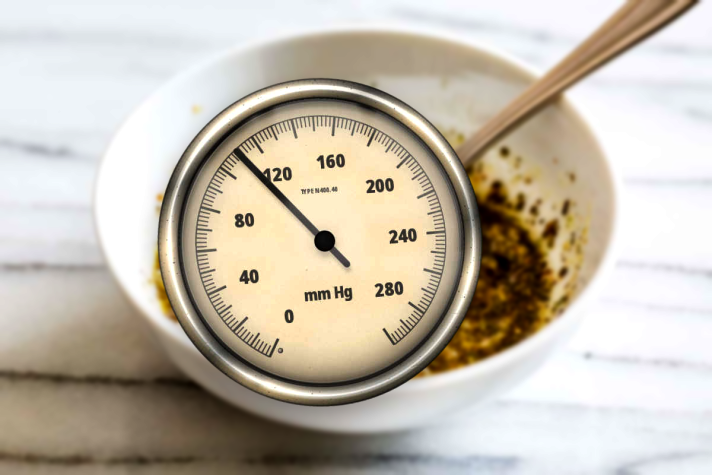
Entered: value=110 unit=mmHg
